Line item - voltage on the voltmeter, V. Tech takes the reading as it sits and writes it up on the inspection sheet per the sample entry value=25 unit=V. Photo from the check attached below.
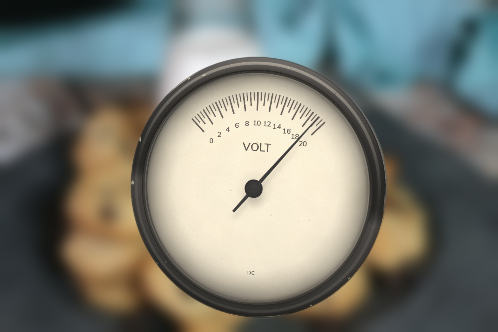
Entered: value=19 unit=V
